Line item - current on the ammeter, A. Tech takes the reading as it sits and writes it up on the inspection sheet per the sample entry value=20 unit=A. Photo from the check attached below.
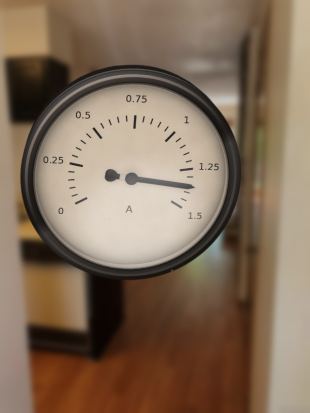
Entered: value=1.35 unit=A
